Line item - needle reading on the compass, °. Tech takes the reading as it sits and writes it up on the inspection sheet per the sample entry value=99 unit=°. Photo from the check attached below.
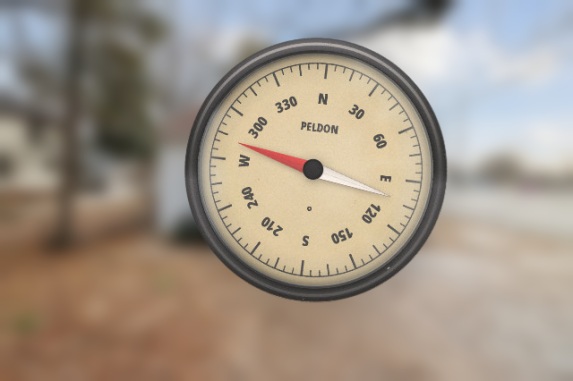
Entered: value=282.5 unit=°
